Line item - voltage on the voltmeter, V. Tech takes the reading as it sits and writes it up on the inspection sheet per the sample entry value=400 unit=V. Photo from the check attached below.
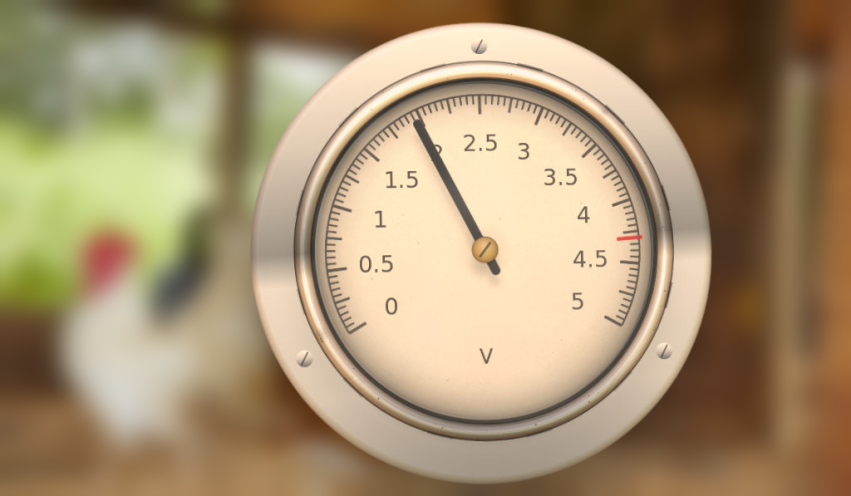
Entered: value=1.95 unit=V
